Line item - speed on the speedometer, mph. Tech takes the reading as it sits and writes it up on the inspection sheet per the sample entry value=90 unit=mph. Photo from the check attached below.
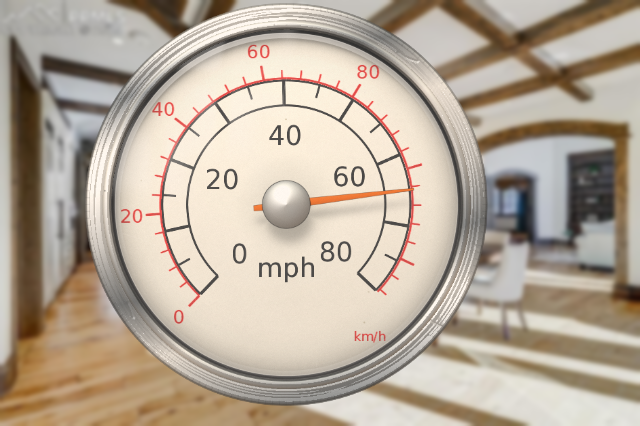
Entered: value=65 unit=mph
